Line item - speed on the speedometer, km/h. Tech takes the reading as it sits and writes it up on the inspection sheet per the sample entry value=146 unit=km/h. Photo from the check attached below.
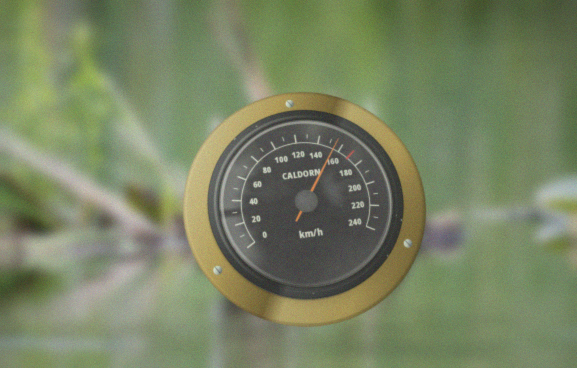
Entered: value=155 unit=km/h
